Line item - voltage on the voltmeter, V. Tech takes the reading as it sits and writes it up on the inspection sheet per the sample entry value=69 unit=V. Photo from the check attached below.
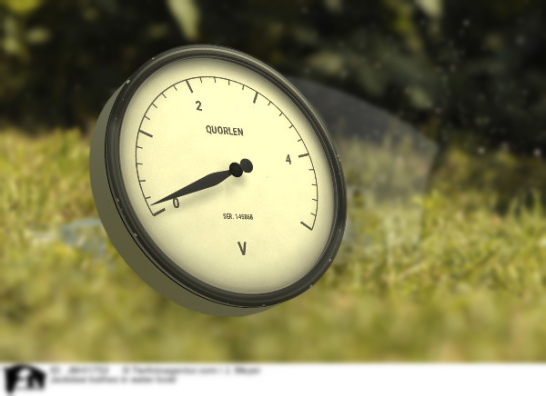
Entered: value=0.1 unit=V
